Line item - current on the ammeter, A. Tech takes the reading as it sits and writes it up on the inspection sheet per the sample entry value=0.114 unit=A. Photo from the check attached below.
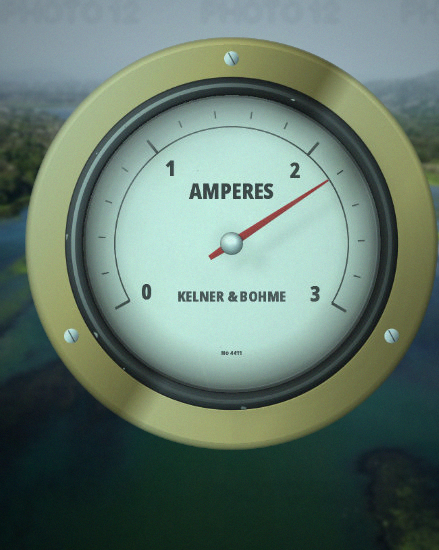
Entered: value=2.2 unit=A
